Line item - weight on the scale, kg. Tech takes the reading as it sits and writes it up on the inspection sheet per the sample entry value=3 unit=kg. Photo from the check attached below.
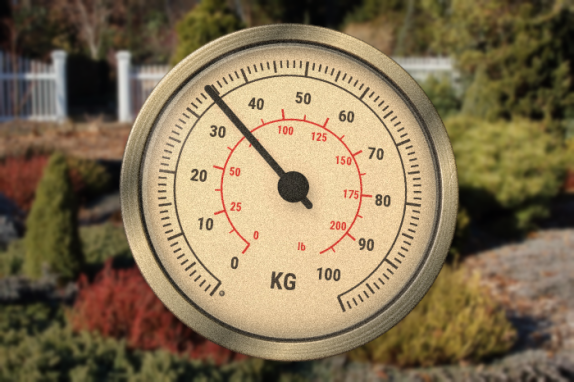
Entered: value=34 unit=kg
